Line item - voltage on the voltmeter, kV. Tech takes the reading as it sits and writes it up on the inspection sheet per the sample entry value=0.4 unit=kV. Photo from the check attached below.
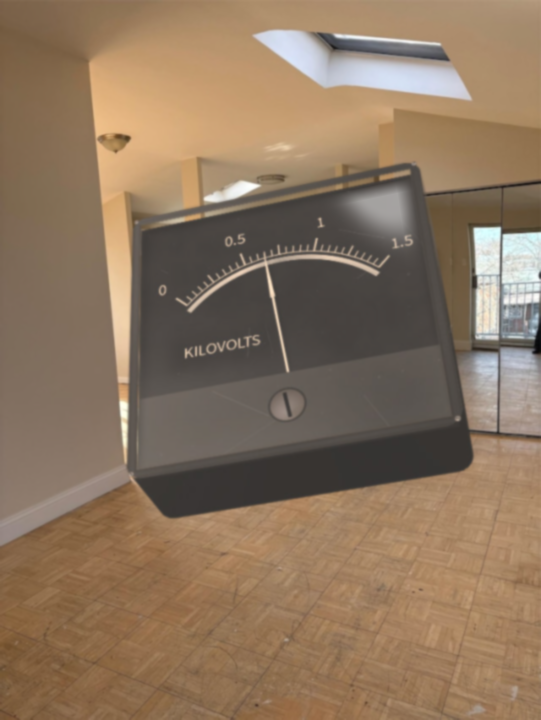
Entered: value=0.65 unit=kV
